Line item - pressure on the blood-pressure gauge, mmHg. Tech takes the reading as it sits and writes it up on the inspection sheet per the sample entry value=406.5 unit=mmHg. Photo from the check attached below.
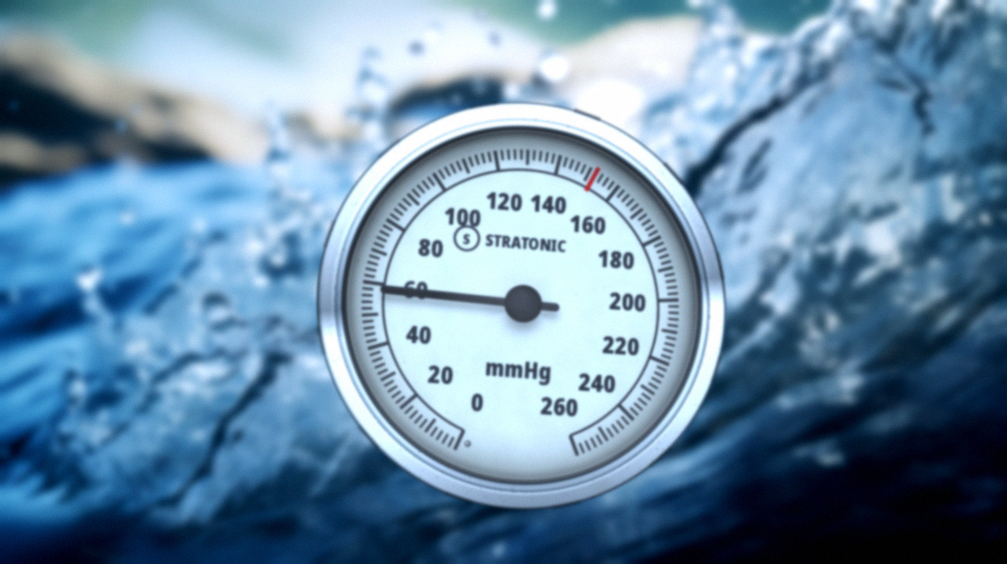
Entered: value=58 unit=mmHg
